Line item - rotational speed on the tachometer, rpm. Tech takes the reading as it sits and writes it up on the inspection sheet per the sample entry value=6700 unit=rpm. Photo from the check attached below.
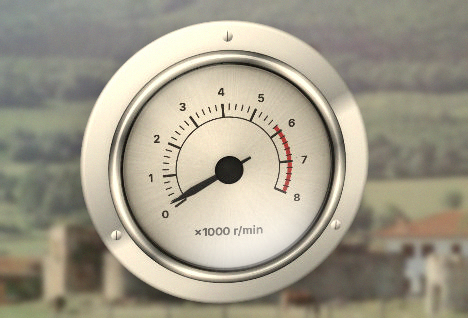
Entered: value=200 unit=rpm
